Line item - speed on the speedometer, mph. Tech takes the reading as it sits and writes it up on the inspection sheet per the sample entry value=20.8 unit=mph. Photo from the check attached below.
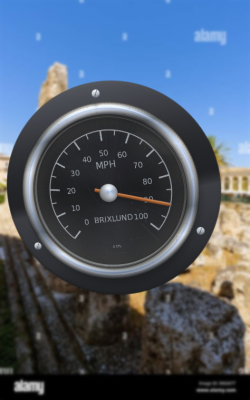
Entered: value=90 unit=mph
